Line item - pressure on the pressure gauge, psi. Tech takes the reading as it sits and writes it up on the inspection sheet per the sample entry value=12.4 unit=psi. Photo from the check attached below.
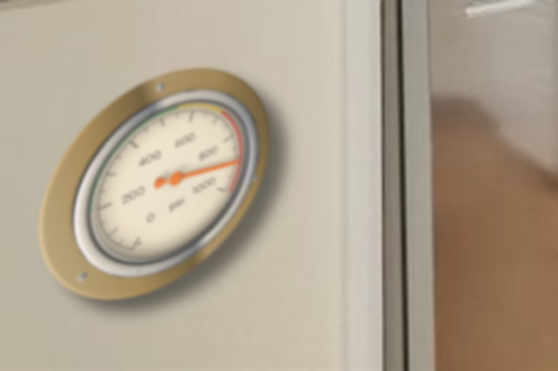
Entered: value=900 unit=psi
